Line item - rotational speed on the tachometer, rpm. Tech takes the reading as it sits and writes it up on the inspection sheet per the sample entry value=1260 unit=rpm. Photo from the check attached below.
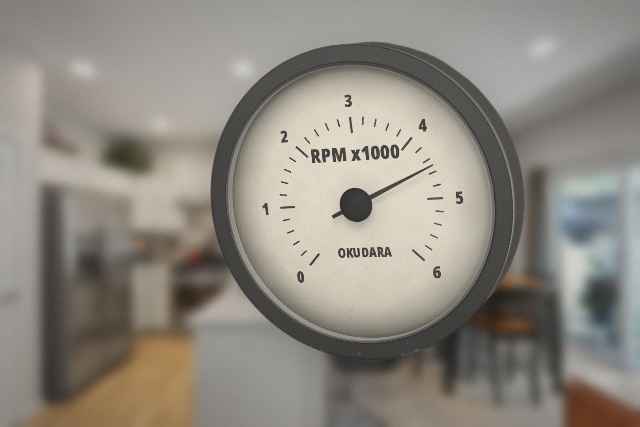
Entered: value=4500 unit=rpm
